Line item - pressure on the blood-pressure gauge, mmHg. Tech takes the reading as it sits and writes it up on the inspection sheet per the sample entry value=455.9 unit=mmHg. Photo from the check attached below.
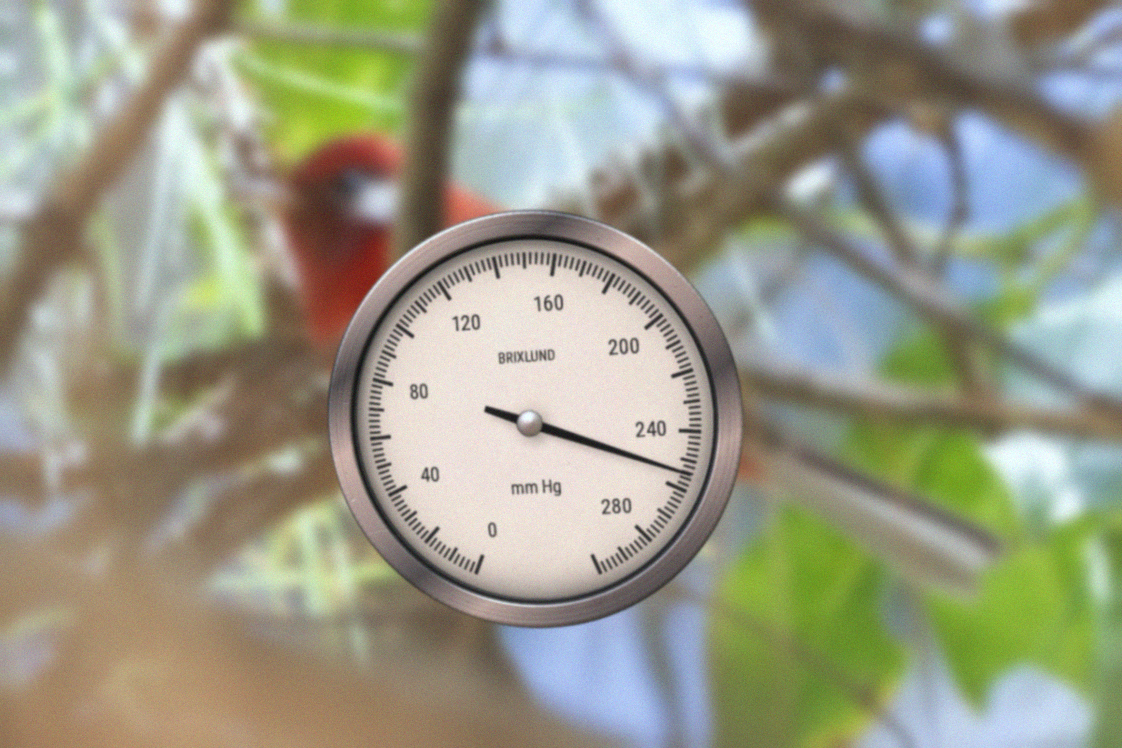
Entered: value=254 unit=mmHg
